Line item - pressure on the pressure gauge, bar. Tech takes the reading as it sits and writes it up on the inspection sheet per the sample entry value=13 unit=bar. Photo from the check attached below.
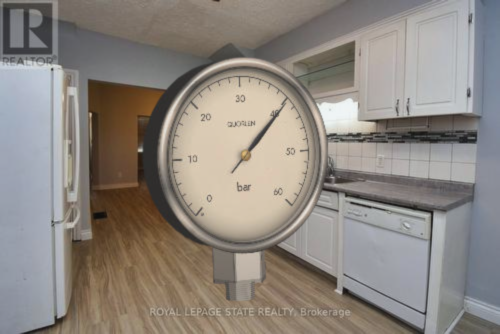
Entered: value=40 unit=bar
